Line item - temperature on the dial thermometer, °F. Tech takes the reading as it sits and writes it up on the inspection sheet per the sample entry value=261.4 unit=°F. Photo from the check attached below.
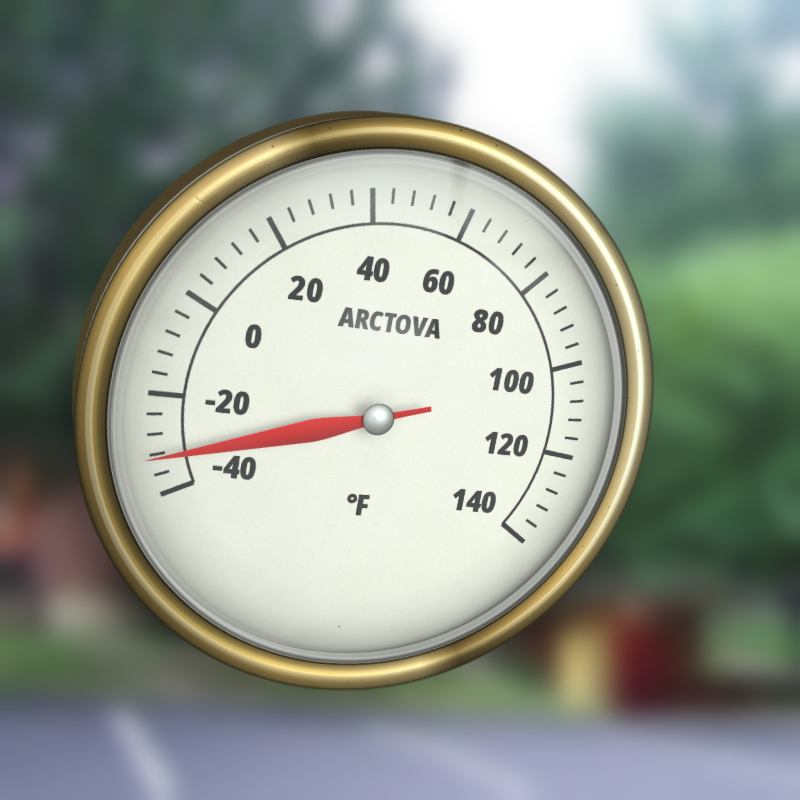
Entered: value=-32 unit=°F
